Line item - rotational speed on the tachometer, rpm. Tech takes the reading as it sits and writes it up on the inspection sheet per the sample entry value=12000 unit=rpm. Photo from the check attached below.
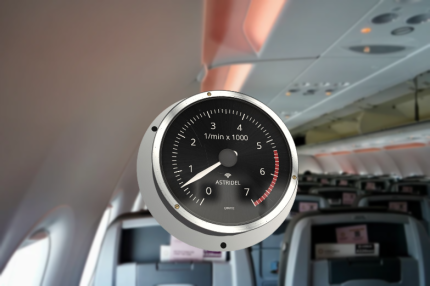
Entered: value=600 unit=rpm
